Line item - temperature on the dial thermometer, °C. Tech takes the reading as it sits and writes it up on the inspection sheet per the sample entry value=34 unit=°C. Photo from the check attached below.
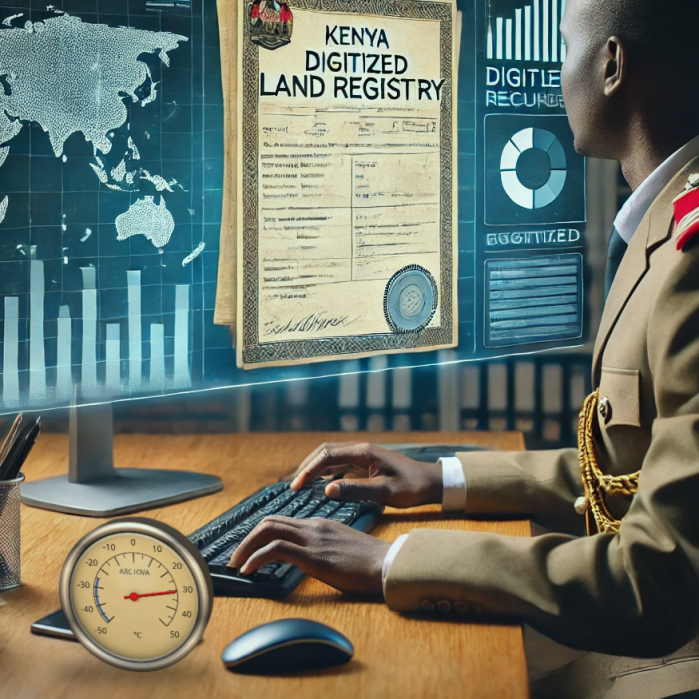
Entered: value=30 unit=°C
